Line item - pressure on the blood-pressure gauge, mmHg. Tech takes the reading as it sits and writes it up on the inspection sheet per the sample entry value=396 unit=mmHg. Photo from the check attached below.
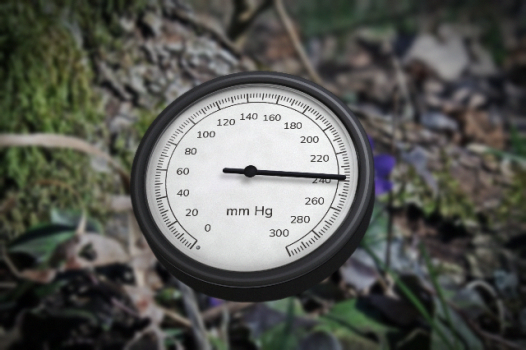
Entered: value=240 unit=mmHg
